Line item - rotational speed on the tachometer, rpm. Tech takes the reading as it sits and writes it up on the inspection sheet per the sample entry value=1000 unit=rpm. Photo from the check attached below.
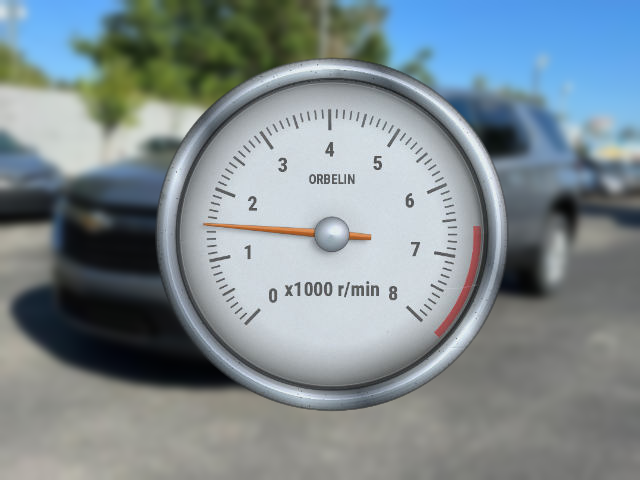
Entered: value=1500 unit=rpm
